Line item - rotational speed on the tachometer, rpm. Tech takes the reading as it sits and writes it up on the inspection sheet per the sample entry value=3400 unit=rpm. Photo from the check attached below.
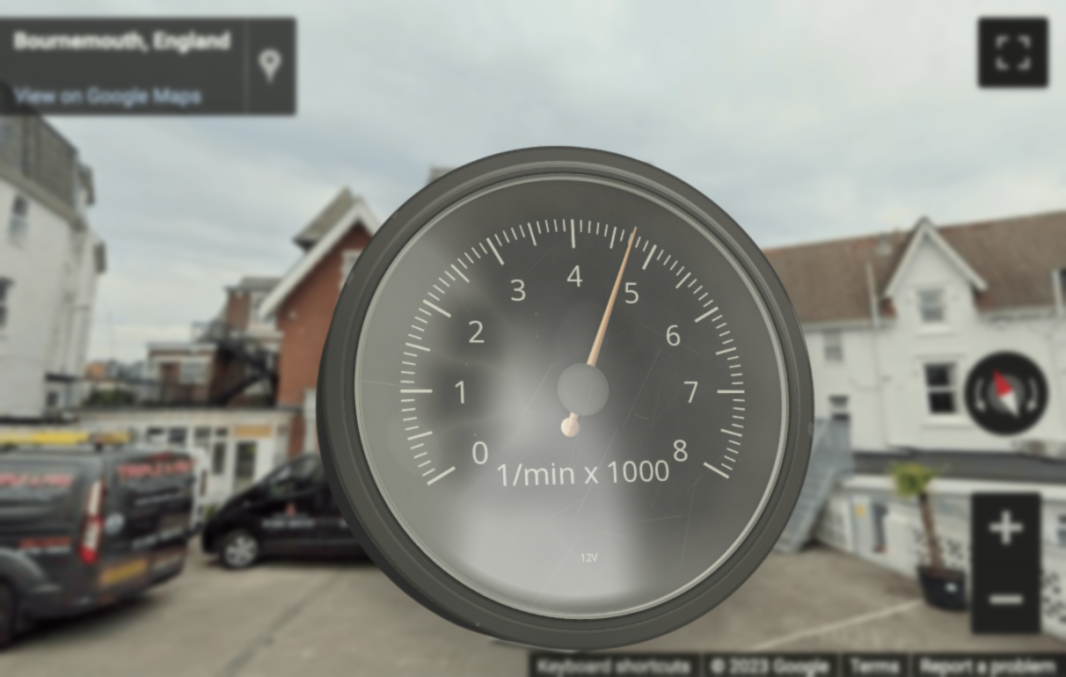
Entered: value=4700 unit=rpm
